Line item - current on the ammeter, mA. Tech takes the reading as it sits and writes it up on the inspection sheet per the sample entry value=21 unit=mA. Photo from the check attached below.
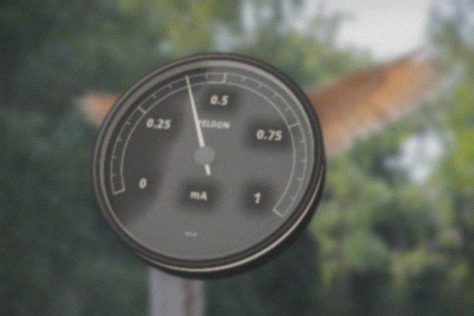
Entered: value=0.4 unit=mA
